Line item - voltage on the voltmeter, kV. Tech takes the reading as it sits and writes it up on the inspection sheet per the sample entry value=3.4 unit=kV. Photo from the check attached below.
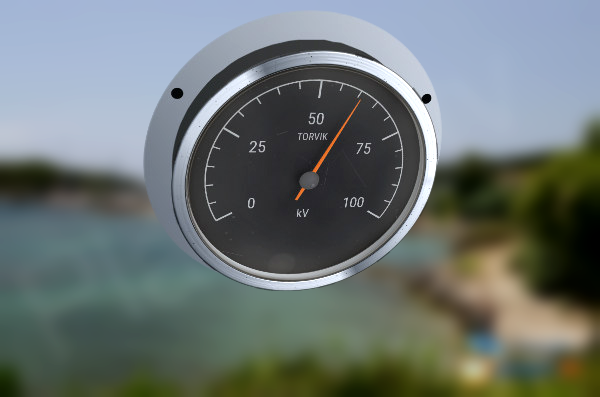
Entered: value=60 unit=kV
